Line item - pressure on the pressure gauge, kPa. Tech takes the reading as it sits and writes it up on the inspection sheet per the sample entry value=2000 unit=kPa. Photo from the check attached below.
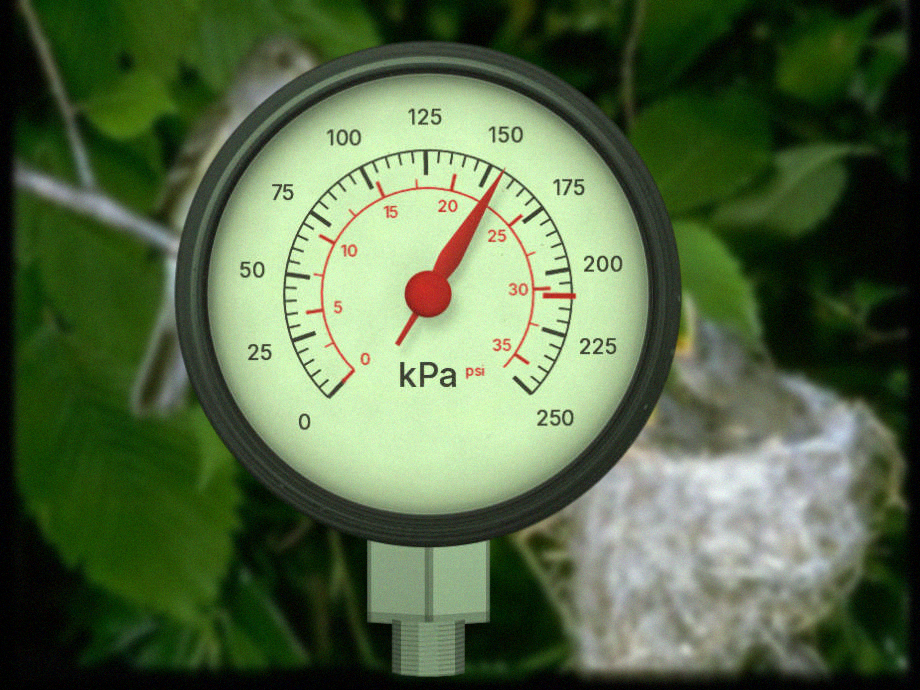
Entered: value=155 unit=kPa
